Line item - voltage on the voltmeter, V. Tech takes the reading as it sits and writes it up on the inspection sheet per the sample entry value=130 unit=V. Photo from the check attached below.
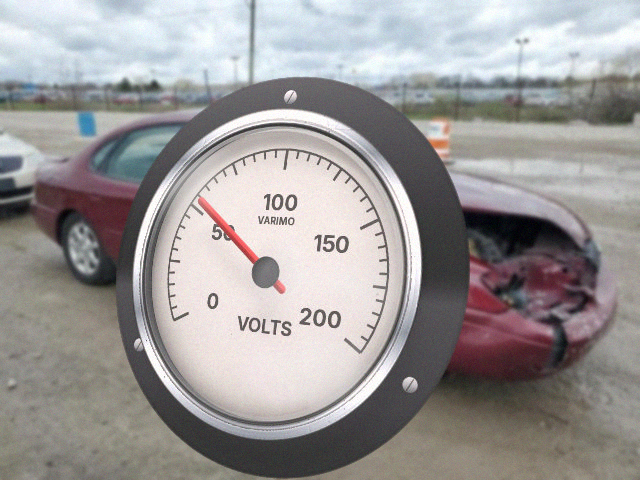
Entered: value=55 unit=V
